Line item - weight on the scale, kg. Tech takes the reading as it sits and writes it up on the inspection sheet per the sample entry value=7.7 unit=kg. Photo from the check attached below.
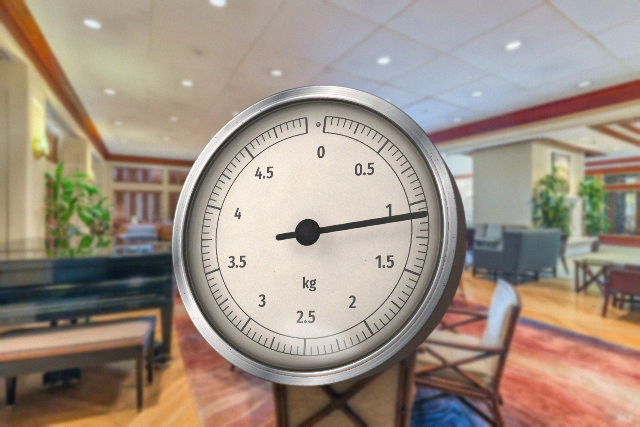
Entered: value=1.1 unit=kg
